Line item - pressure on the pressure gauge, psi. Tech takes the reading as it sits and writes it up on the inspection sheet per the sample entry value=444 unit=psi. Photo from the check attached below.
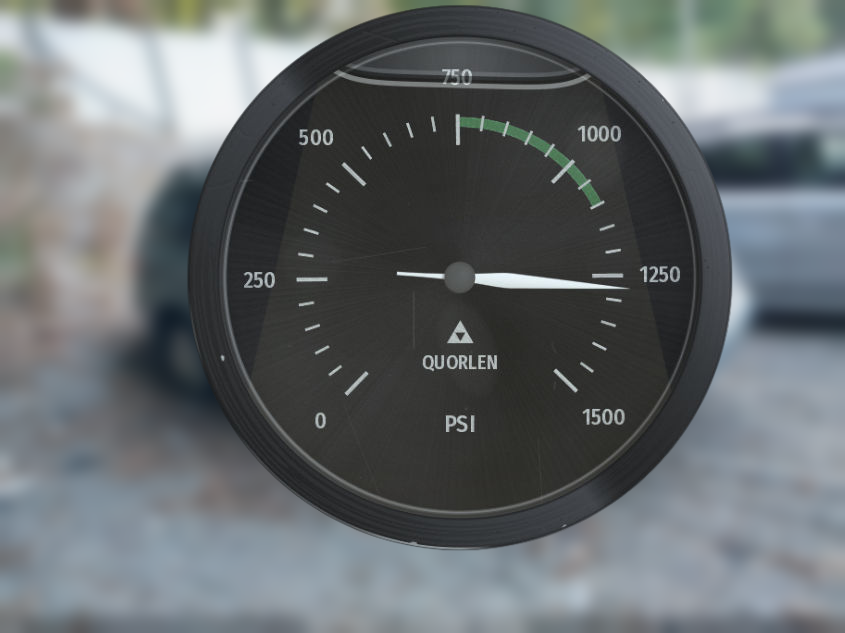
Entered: value=1275 unit=psi
